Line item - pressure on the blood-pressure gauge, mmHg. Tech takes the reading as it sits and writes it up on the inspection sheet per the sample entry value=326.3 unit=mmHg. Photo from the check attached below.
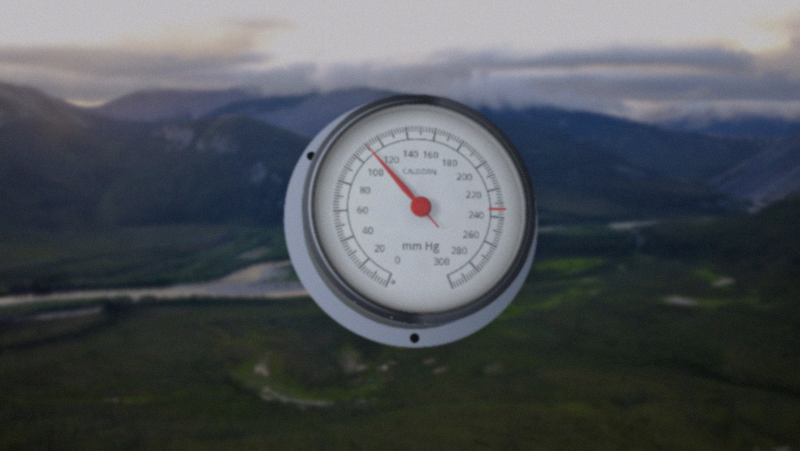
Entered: value=110 unit=mmHg
